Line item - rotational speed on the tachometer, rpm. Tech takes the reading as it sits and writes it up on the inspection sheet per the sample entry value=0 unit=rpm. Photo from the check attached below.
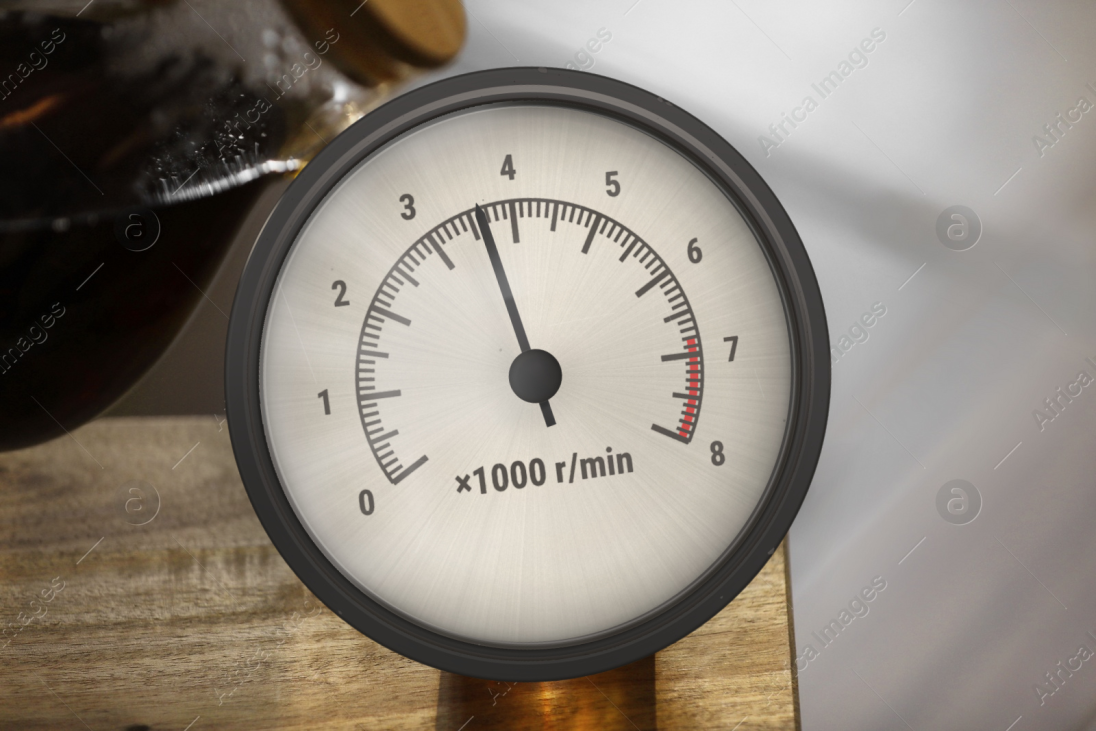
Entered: value=3600 unit=rpm
